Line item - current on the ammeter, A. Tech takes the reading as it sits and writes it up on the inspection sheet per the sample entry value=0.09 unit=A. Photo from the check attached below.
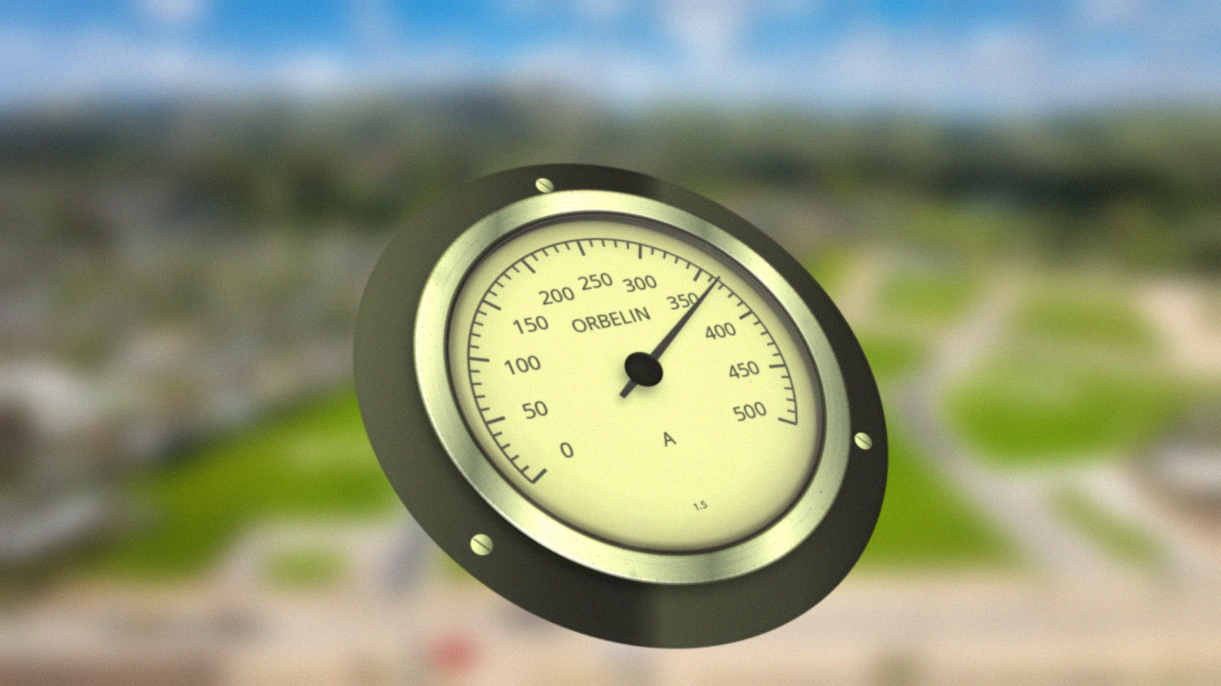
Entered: value=365 unit=A
